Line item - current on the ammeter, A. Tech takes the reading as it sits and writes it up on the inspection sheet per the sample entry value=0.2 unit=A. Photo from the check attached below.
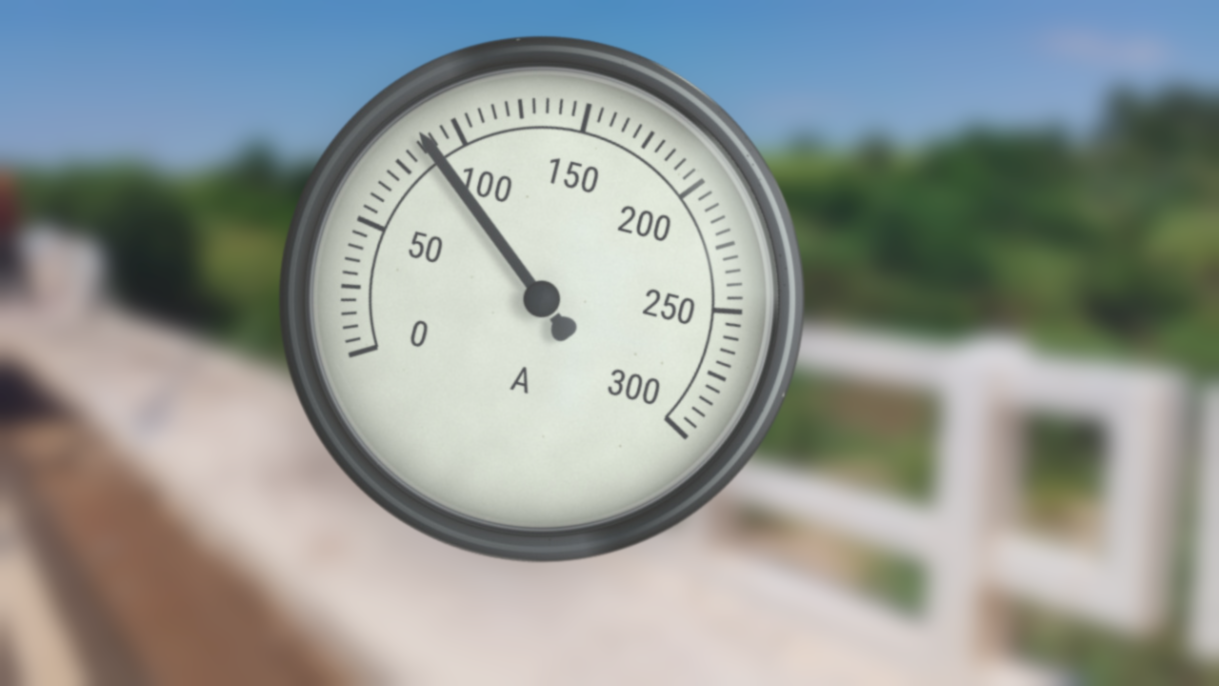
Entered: value=87.5 unit=A
